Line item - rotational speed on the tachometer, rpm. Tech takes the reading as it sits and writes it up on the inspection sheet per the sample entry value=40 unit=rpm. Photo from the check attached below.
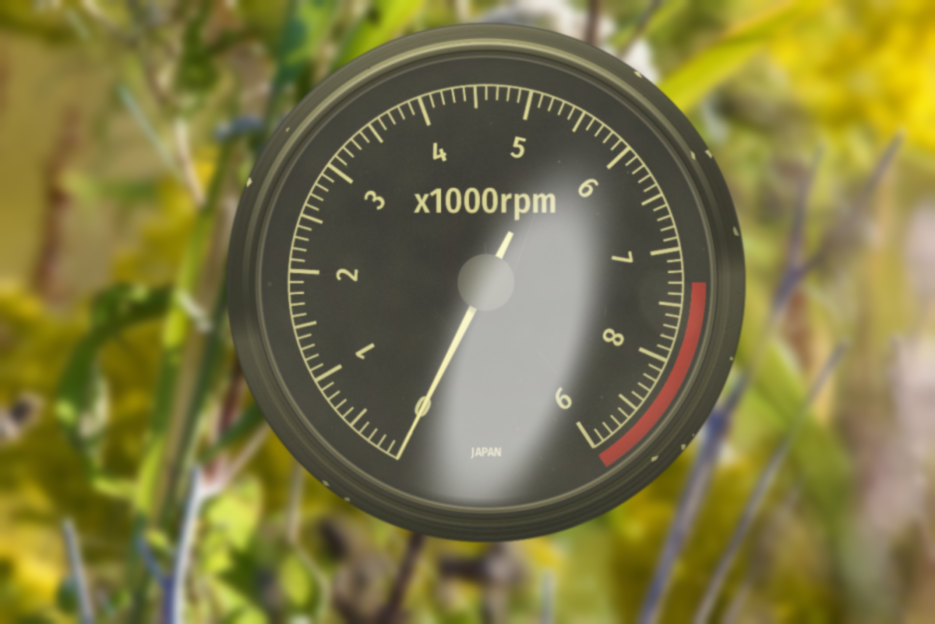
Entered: value=0 unit=rpm
